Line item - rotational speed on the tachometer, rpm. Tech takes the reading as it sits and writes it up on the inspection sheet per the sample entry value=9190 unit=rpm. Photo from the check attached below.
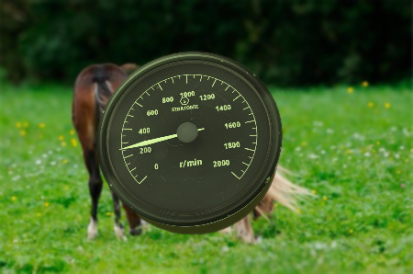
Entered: value=250 unit=rpm
